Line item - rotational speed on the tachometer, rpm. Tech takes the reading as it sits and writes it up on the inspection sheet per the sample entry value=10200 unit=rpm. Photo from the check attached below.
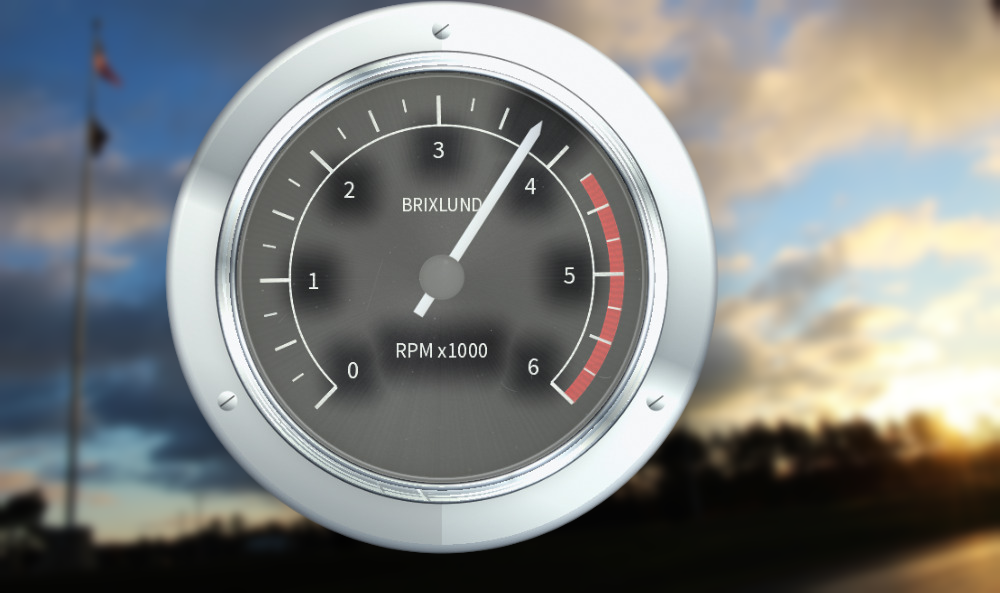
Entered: value=3750 unit=rpm
